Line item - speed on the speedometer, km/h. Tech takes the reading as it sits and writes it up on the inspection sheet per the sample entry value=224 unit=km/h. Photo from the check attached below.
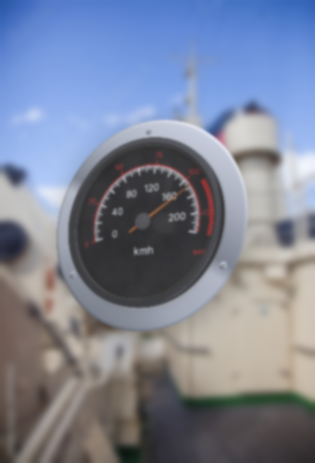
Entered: value=170 unit=km/h
